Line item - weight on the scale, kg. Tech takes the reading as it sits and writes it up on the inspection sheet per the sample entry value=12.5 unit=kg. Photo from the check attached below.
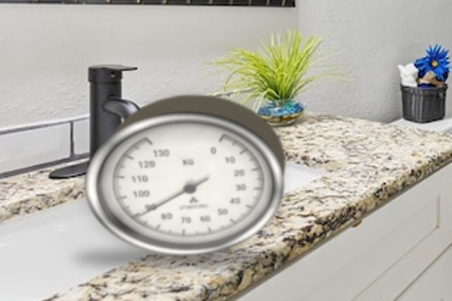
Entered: value=90 unit=kg
